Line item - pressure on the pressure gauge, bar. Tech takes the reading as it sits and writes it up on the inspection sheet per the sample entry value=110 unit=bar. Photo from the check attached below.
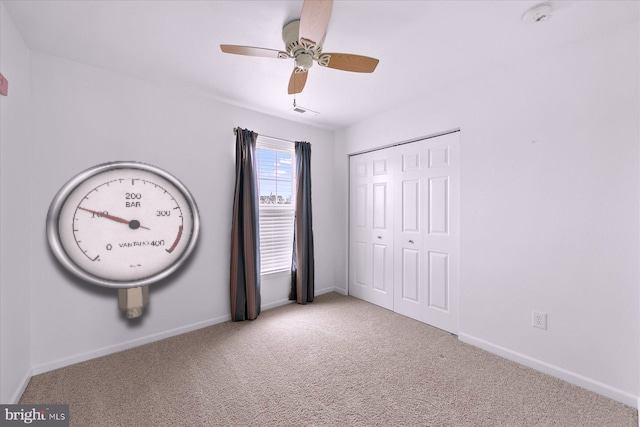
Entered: value=100 unit=bar
